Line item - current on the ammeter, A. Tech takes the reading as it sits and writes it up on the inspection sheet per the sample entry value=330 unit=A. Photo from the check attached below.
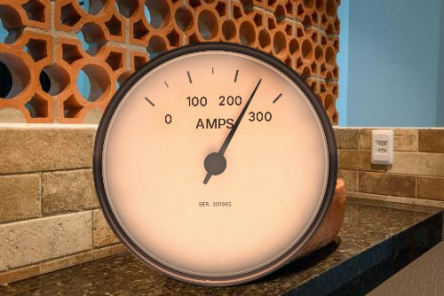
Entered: value=250 unit=A
